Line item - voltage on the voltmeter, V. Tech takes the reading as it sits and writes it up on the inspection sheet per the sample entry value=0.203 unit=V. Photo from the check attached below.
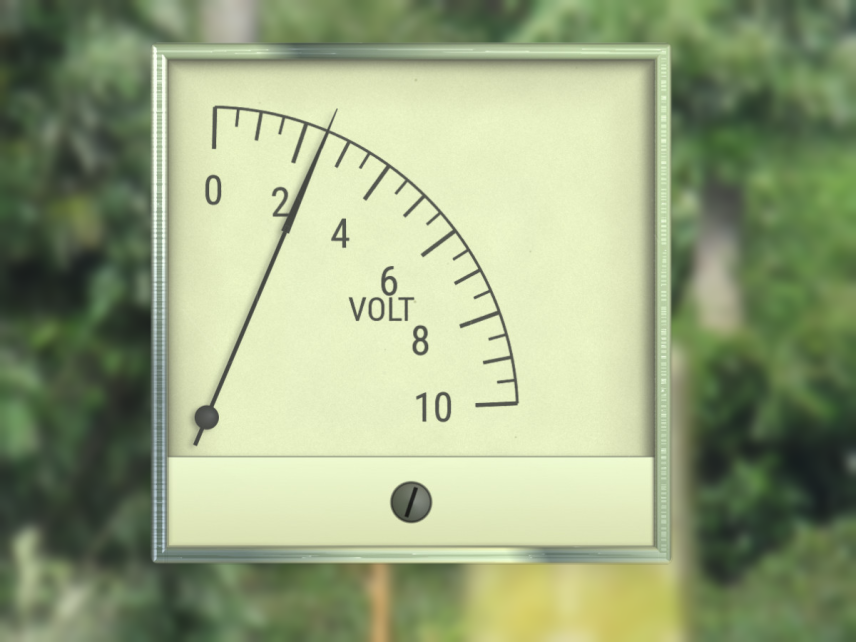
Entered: value=2.5 unit=V
